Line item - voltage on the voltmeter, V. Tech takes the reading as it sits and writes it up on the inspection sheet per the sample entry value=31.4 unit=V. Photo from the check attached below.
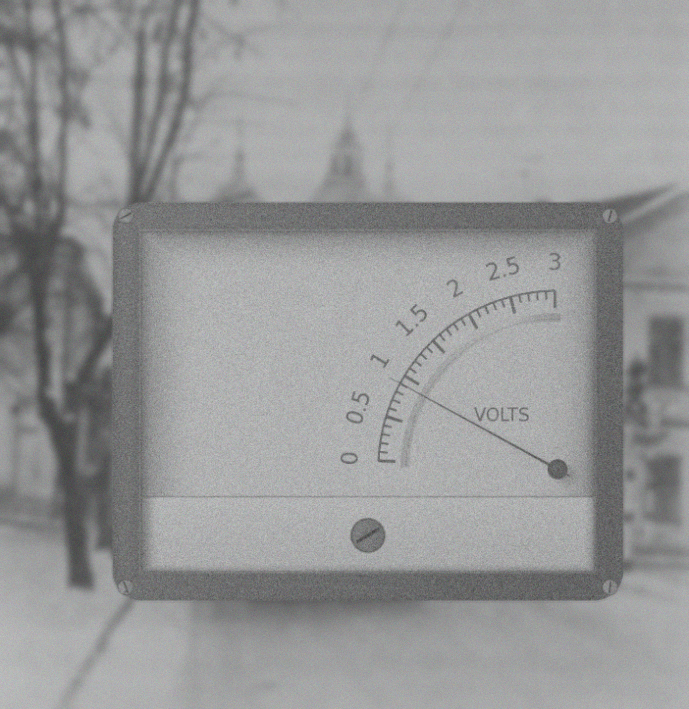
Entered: value=0.9 unit=V
